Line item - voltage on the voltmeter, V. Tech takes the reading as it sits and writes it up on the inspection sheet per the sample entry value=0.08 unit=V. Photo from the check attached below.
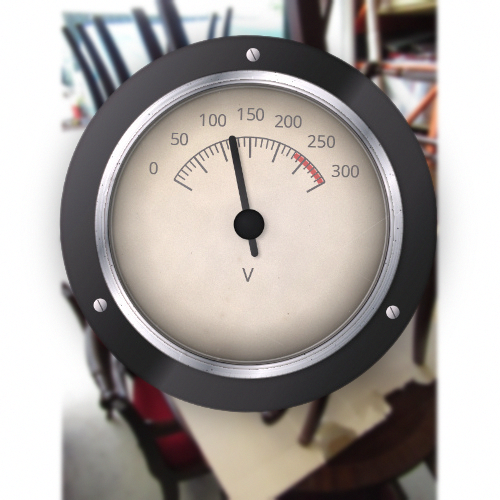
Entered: value=120 unit=V
